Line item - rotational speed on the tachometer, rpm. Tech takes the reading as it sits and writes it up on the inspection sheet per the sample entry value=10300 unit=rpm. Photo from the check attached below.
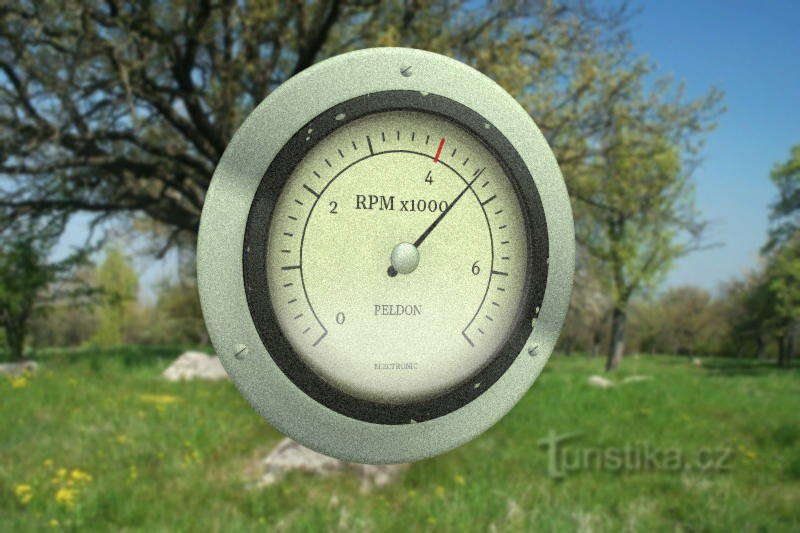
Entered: value=4600 unit=rpm
